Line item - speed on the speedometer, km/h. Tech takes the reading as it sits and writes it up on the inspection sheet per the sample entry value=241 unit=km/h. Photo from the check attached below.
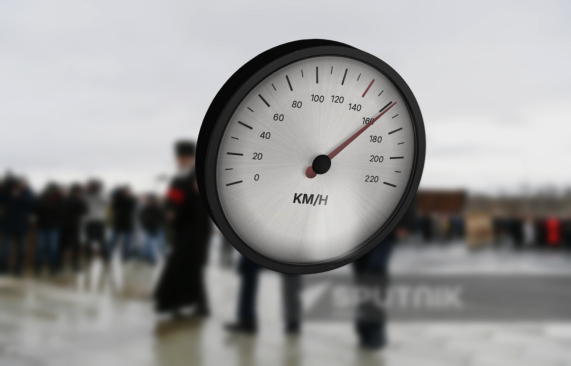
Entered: value=160 unit=km/h
